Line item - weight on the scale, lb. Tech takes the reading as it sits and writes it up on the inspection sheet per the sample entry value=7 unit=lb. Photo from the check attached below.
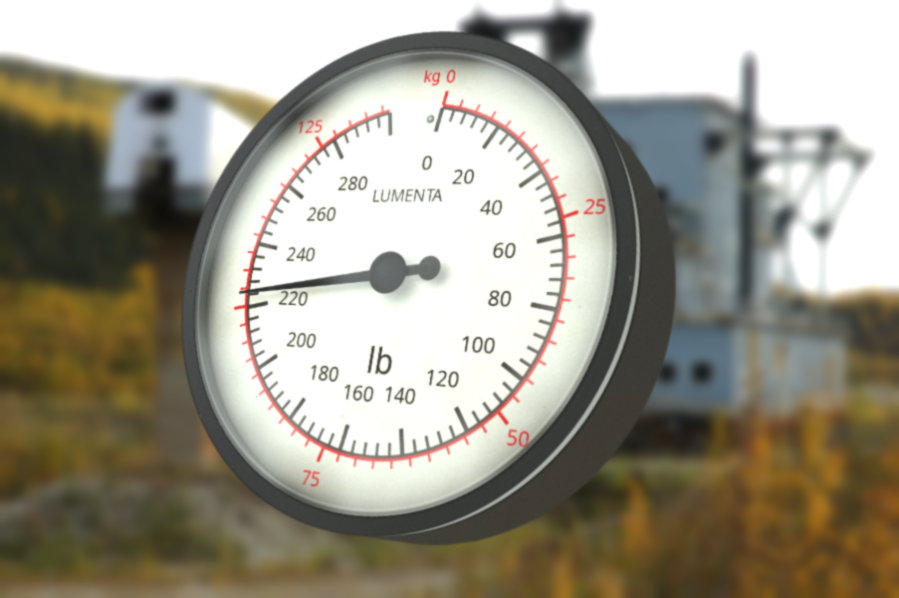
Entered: value=224 unit=lb
